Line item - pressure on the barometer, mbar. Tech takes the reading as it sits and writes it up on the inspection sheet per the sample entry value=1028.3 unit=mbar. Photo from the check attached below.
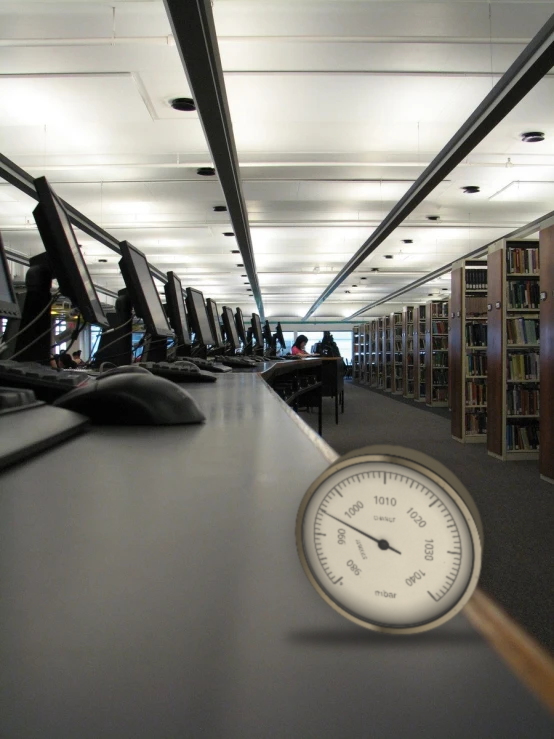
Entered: value=995 unit=mbar
